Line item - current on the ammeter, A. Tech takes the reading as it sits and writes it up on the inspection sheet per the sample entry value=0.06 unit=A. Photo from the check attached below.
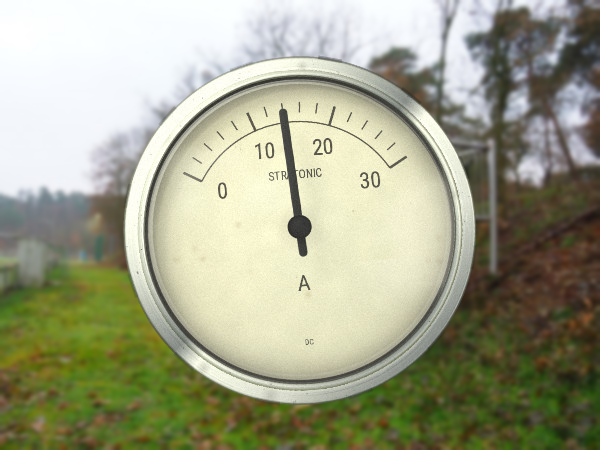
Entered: value=14 unit=A
